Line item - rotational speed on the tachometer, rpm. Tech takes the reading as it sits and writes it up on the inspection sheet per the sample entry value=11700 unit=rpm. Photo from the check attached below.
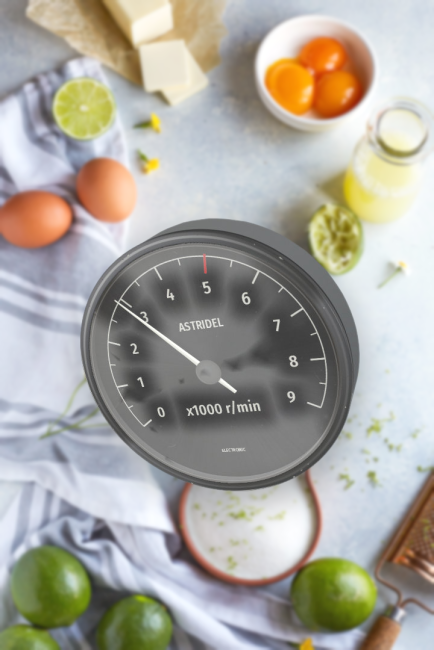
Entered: value=3000 unit=rpm
